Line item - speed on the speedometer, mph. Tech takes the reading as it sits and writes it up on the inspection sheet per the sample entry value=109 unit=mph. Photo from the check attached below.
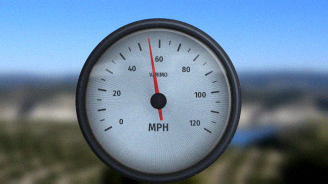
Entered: value=55 unit=mph
